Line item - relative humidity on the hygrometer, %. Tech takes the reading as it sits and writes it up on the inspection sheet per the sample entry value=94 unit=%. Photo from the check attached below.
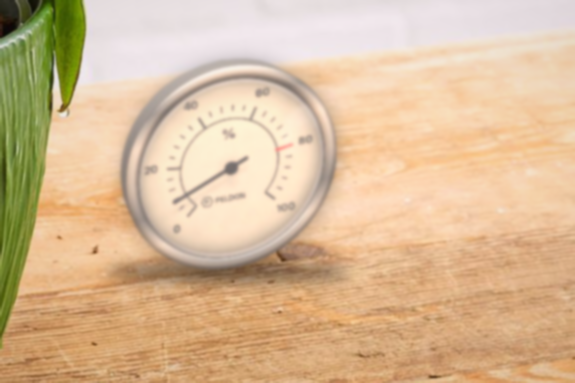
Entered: value=8 unit=%
